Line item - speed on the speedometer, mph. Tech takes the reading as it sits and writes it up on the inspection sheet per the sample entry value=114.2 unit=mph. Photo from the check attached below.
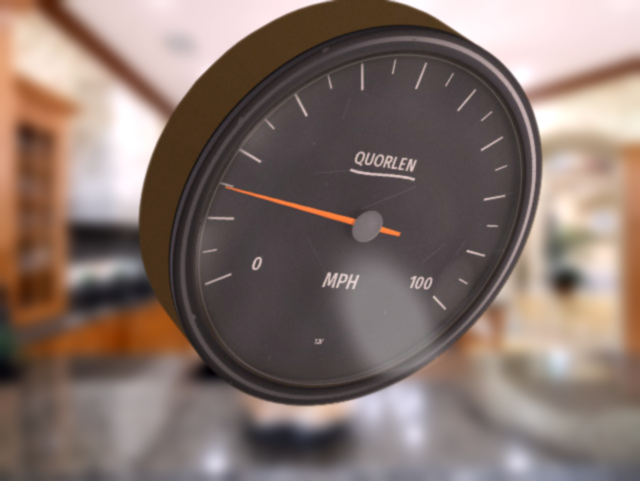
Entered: value=15 unit=mph
